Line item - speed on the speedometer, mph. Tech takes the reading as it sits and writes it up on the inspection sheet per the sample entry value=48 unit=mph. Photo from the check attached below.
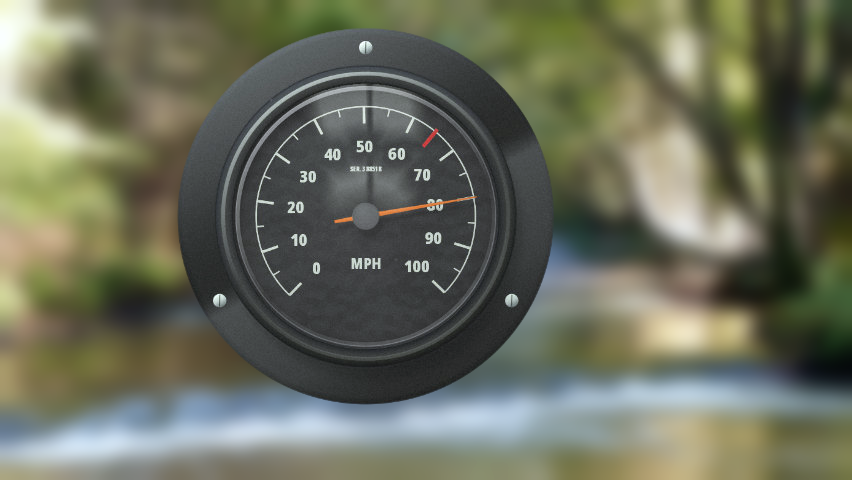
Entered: value=80 unit=mph
